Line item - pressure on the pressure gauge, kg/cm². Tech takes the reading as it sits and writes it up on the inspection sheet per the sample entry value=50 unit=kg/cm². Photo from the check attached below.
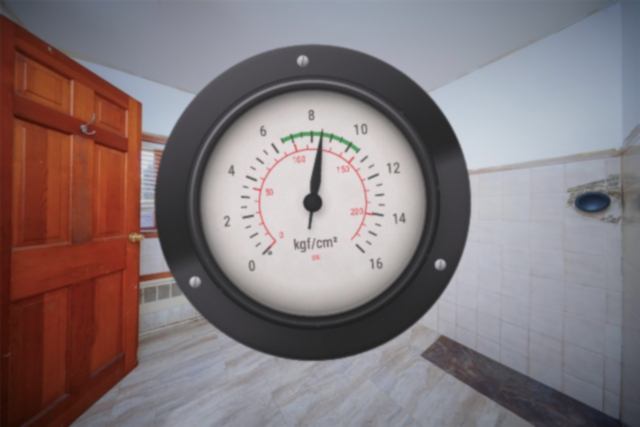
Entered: value=8.5 unit=kg/cm²
